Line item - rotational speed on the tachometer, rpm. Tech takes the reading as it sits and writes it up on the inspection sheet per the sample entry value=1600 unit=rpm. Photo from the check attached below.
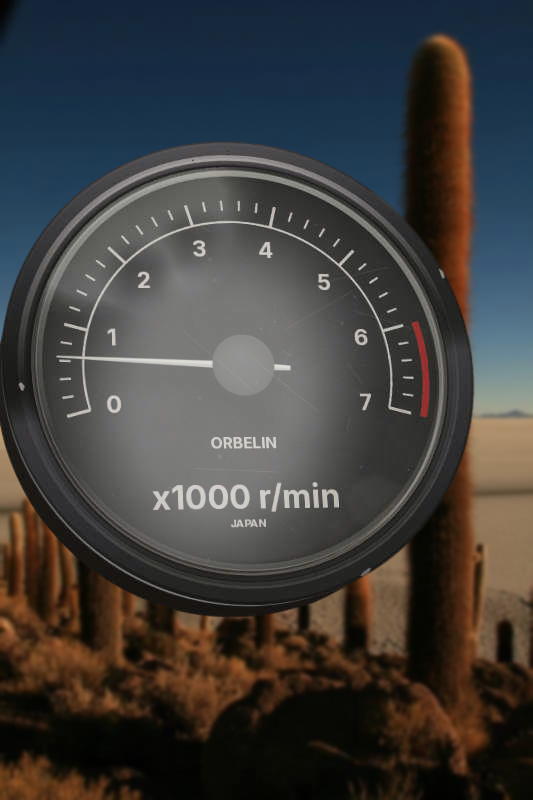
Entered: value=600 unit=rpm
